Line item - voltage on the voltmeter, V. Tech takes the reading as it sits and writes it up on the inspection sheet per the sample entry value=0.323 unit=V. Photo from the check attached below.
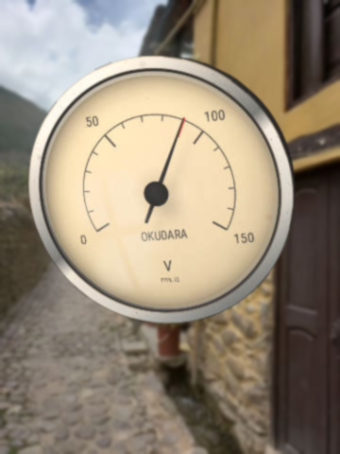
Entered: value=90 unit=V
